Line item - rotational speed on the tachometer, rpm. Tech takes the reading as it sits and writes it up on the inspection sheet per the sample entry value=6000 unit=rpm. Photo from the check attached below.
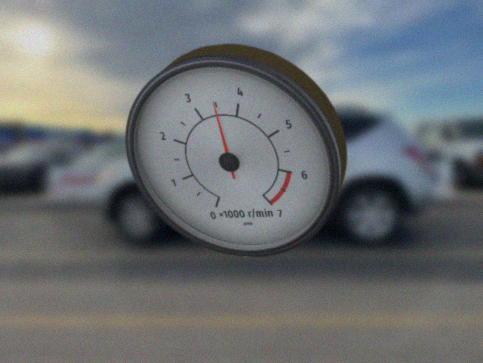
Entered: value=3500 unit=rpm
